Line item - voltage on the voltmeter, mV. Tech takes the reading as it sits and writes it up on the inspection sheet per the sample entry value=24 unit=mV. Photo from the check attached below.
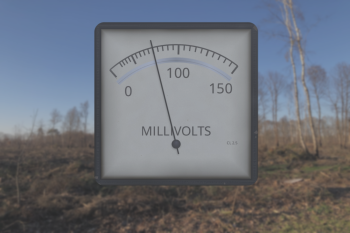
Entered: value=75 unit=mV
